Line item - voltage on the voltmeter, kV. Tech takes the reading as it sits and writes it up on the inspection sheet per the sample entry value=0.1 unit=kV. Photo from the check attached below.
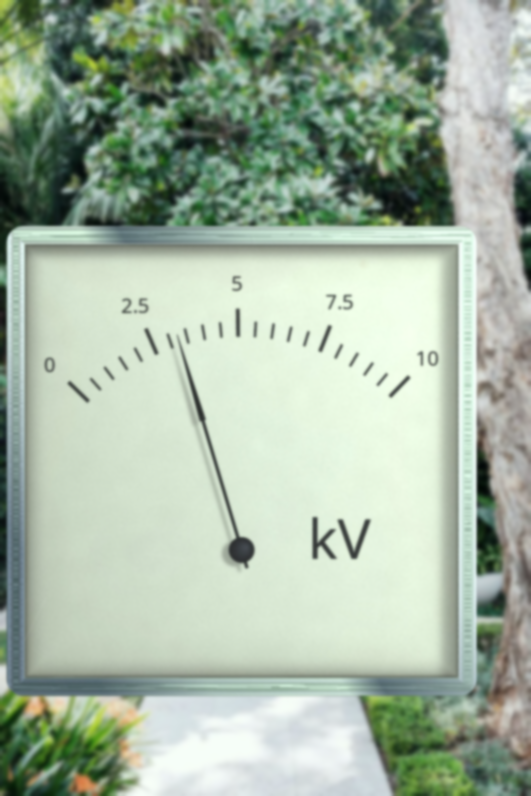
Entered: value=3.25 unit=kV
